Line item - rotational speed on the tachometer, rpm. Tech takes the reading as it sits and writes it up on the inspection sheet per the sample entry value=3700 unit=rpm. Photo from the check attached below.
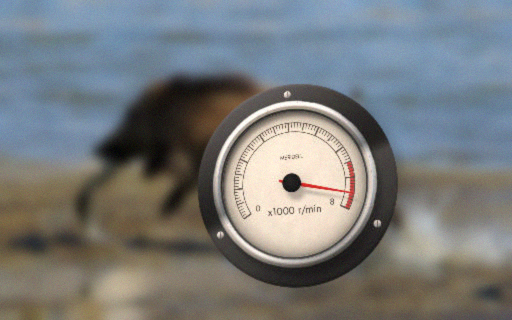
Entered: value=7500 unit=rpm
